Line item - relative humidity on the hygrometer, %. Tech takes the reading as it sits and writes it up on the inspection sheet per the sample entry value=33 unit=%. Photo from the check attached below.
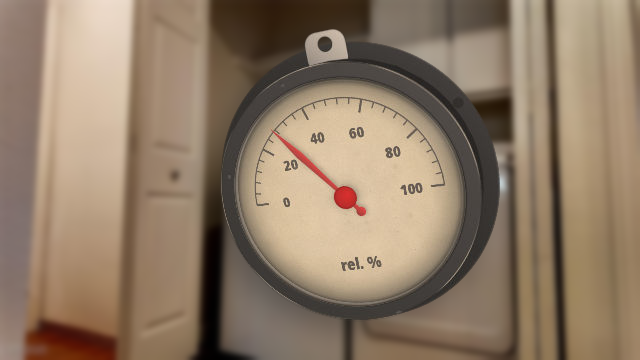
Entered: value=28 unit=%
